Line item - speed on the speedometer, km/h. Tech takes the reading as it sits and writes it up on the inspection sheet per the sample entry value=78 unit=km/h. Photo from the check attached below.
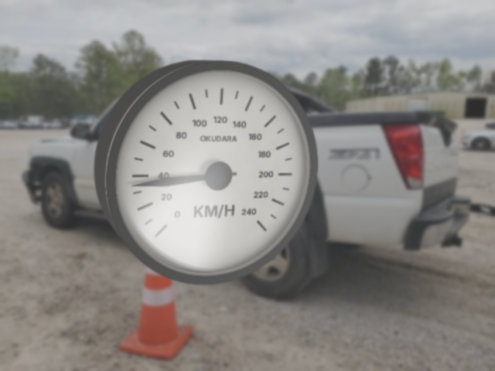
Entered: value=35 unit=km/h
